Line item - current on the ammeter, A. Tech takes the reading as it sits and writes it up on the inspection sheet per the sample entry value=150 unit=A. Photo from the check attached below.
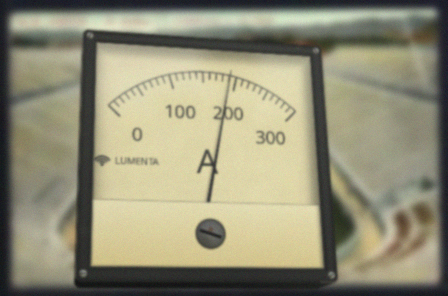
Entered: value=190 unit=A
